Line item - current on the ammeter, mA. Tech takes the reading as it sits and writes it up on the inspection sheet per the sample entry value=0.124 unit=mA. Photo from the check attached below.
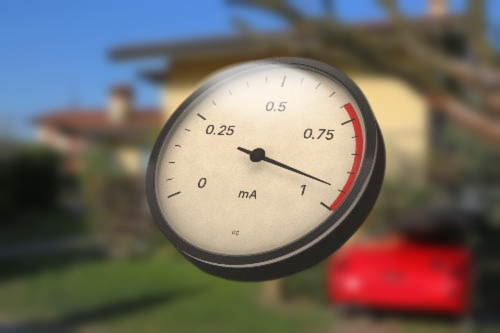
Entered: value=0.95 unit=mA
